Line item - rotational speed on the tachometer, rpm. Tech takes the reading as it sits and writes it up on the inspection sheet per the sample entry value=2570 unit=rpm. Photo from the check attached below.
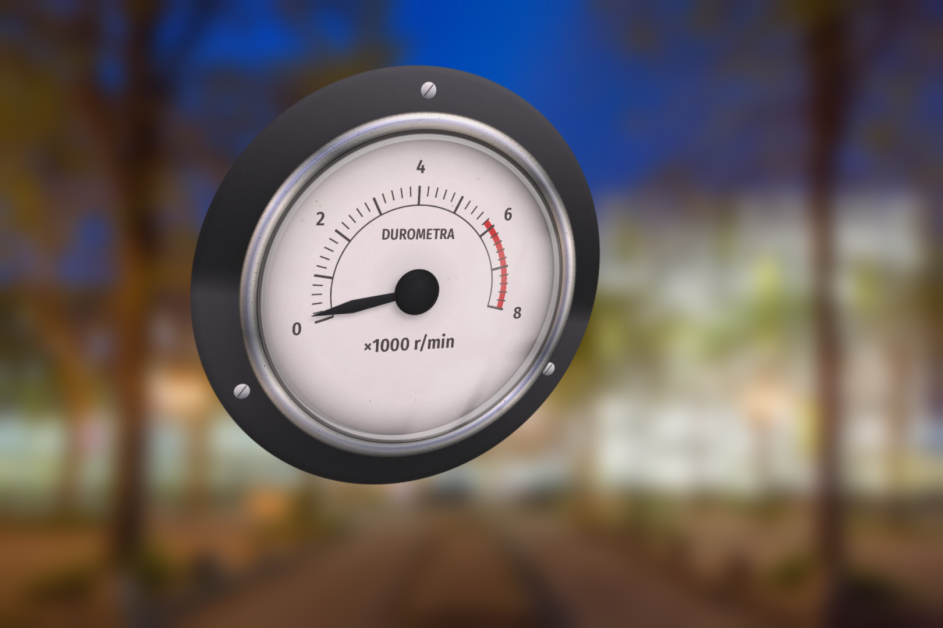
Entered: value=200 unit=rpm
